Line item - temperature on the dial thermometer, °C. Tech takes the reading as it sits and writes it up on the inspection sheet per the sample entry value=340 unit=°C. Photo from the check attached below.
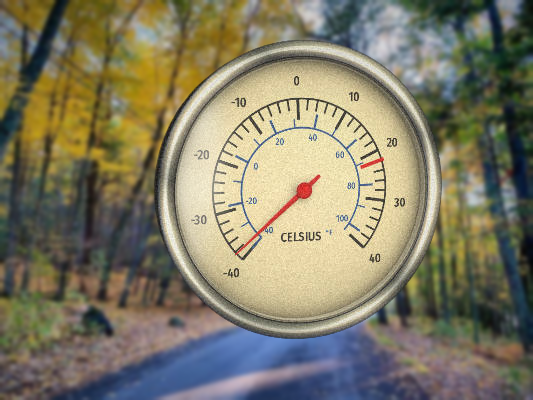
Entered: value=-38 unit=°C
